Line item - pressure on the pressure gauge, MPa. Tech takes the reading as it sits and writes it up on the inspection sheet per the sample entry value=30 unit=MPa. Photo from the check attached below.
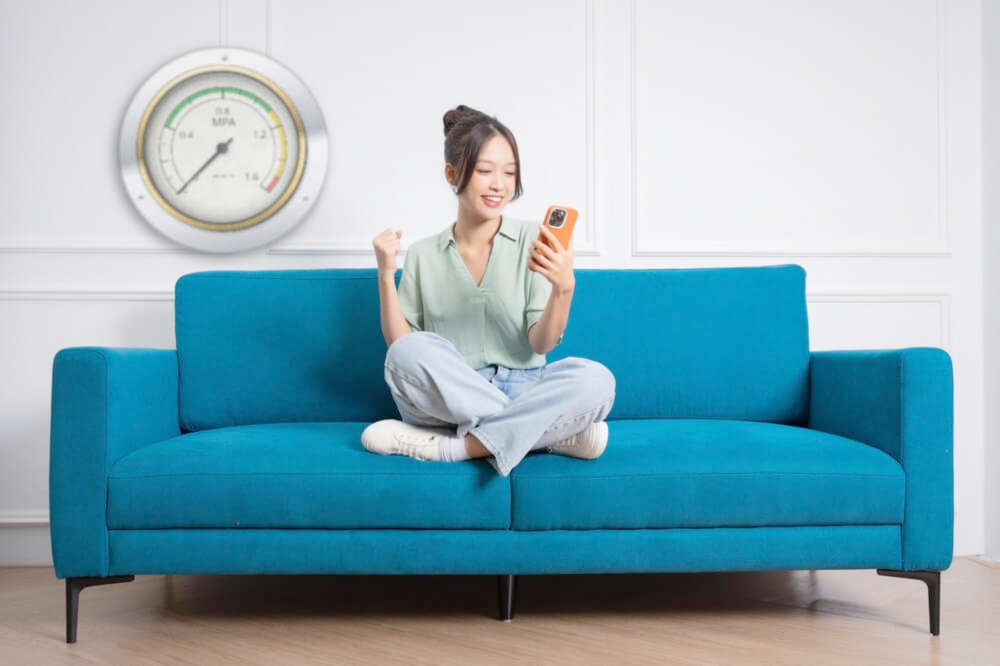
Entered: value=0 unit=MPa
